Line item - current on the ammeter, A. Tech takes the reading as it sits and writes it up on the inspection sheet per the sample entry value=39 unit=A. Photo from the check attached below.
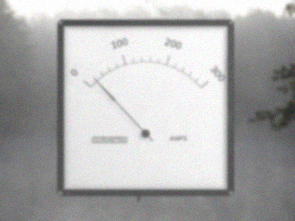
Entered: value=20 unit=A
